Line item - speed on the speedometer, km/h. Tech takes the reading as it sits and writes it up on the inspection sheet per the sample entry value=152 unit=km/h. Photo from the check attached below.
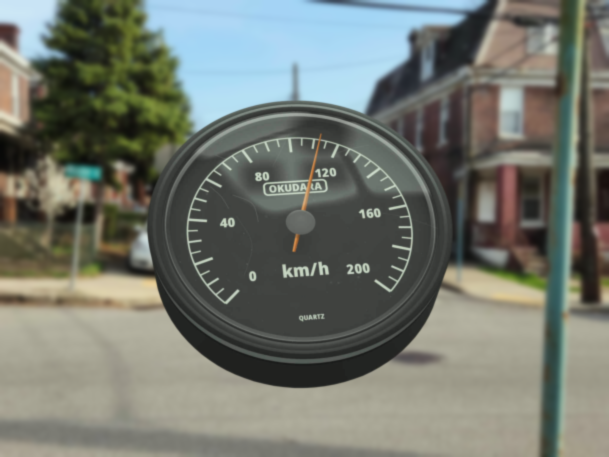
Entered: value=112.5 unit=km/h
